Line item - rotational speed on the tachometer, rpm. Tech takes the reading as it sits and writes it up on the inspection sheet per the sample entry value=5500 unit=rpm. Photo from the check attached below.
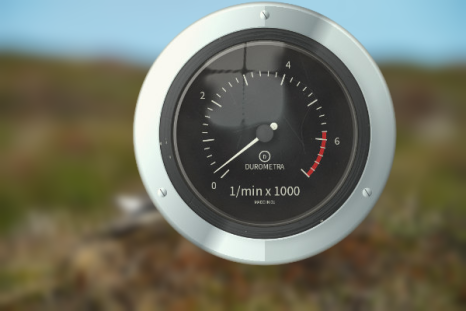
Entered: value=200 unit=rpm
